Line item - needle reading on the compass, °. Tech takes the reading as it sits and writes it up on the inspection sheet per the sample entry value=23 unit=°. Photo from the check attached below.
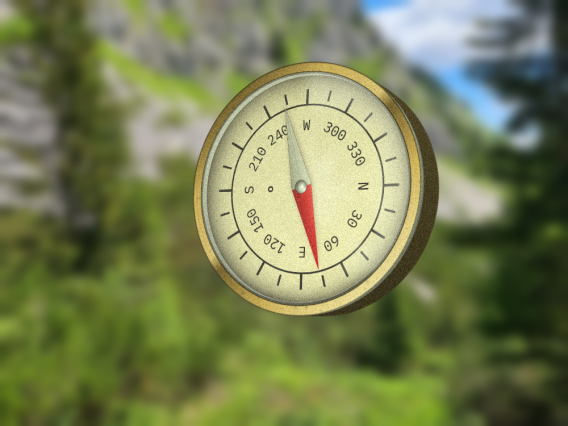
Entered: value=75 unit=°
